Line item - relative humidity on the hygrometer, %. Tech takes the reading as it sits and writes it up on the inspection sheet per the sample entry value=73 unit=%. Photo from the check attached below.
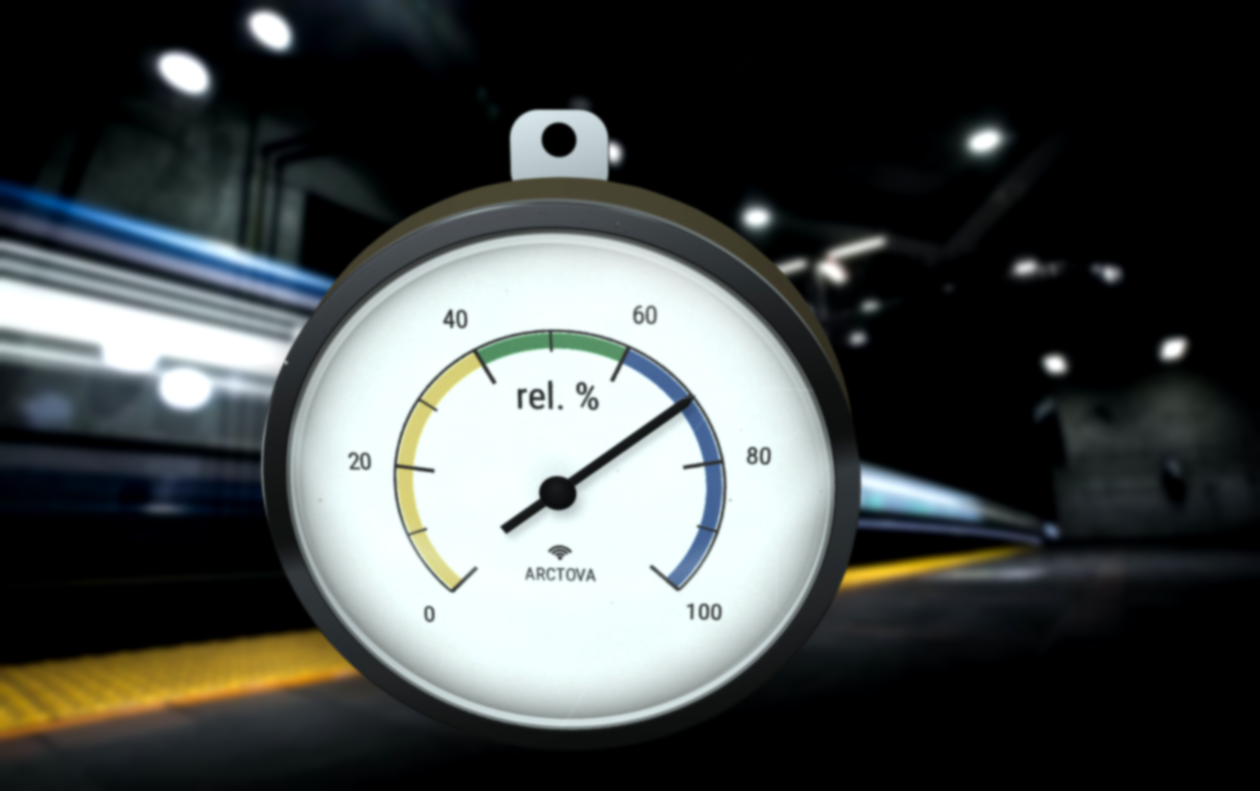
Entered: value=70 unit=%
